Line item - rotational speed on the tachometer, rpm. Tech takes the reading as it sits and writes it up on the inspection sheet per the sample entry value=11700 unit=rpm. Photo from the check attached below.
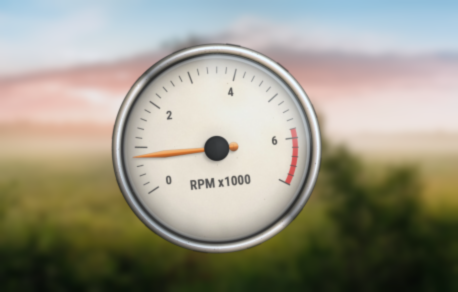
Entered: value=800 unit=rpm
